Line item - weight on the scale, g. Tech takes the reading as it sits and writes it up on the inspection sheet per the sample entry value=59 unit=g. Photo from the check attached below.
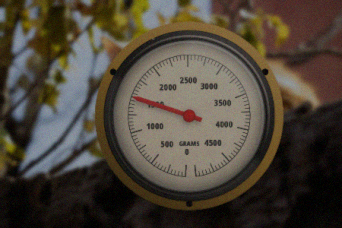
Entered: value=1500 unit=g
